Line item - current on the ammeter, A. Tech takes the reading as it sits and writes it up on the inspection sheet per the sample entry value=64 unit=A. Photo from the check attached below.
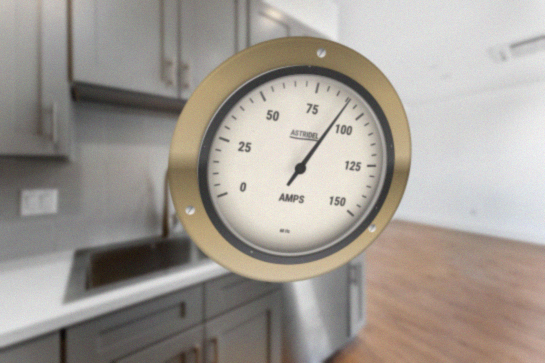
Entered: value=90 unit=A
